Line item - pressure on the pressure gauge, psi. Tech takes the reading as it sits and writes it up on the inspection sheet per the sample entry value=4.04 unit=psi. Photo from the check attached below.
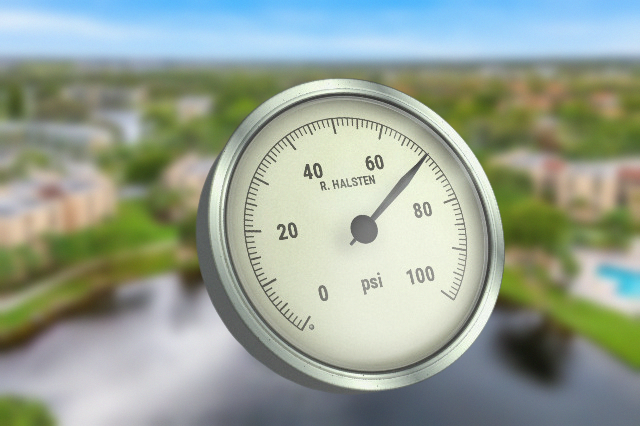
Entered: value=70 unit=psi
